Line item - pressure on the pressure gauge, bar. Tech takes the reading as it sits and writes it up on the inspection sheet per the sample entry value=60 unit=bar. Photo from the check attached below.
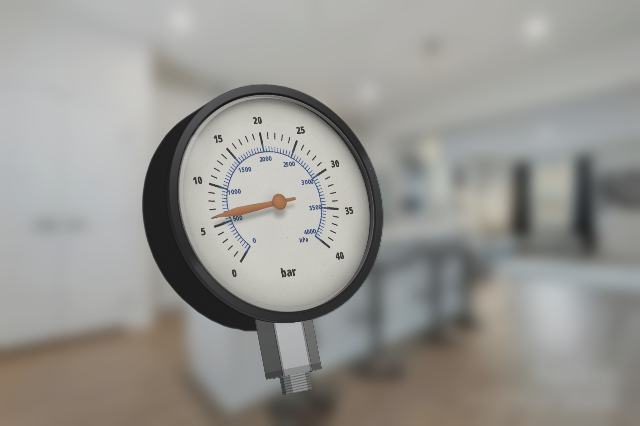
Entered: value=6 unit=bar
